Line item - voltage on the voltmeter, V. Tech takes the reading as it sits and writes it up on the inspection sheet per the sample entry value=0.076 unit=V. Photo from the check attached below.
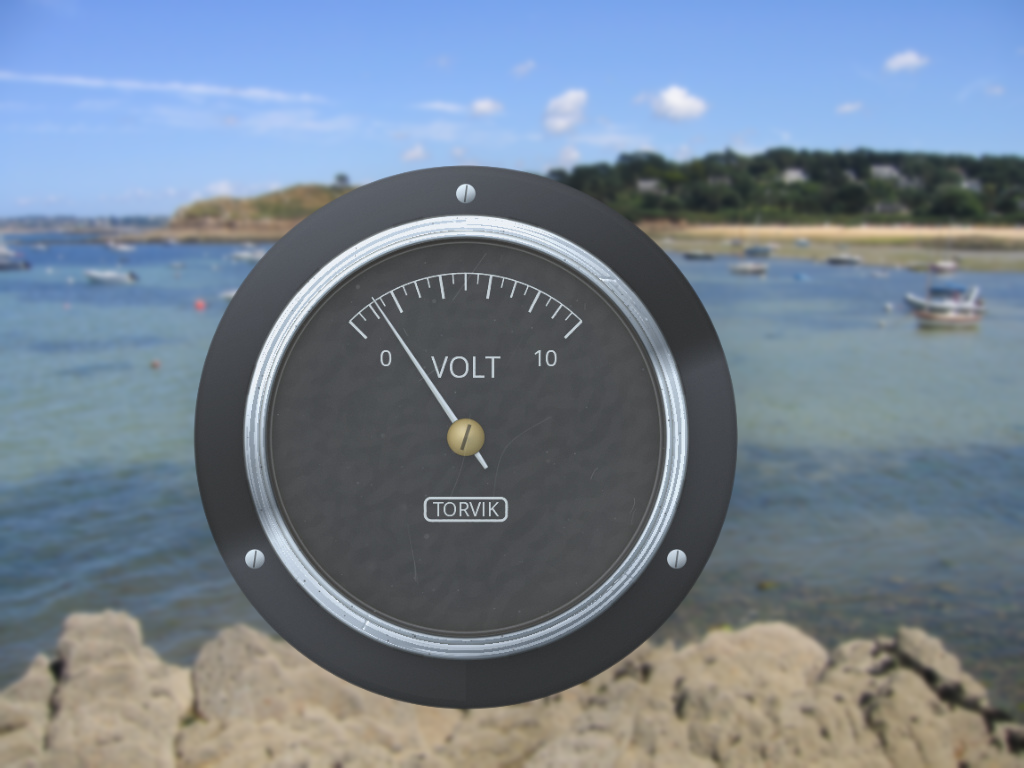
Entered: value=1.25 unit=V
